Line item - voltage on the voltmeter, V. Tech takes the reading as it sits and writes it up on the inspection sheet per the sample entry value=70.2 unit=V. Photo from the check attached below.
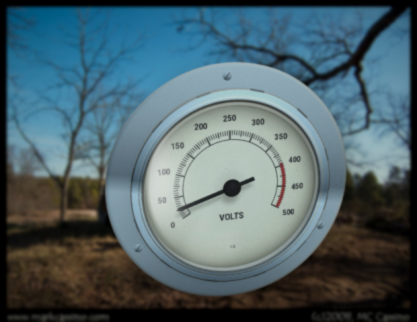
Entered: value=25 unit=V
